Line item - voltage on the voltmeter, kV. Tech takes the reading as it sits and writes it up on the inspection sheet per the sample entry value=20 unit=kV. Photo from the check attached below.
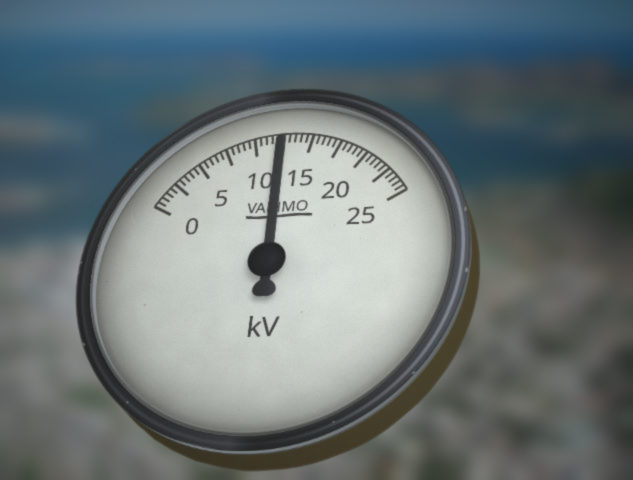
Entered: value=12.5 unit=kV
